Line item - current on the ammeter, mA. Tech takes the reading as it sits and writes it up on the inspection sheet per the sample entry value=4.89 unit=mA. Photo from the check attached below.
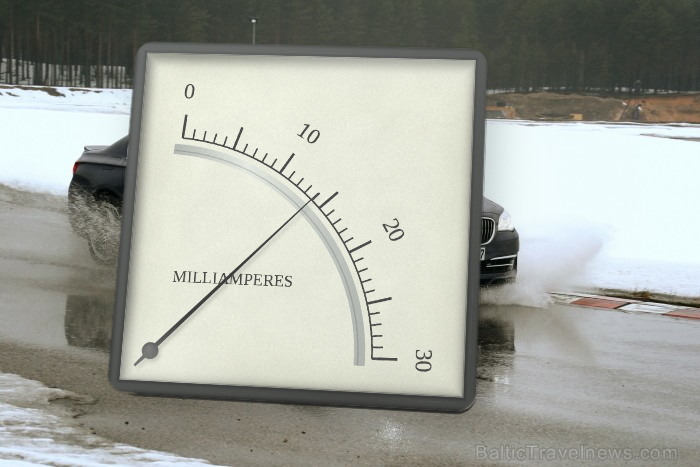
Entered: value=14 unit=mA
